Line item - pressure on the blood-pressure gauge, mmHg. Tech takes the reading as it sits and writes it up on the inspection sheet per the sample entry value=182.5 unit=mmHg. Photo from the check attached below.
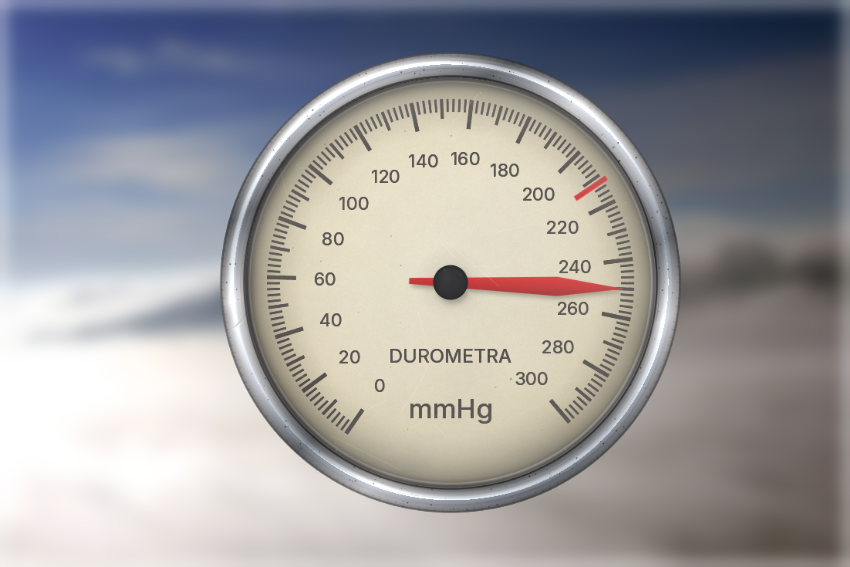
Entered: value=250 unit=mmHg
